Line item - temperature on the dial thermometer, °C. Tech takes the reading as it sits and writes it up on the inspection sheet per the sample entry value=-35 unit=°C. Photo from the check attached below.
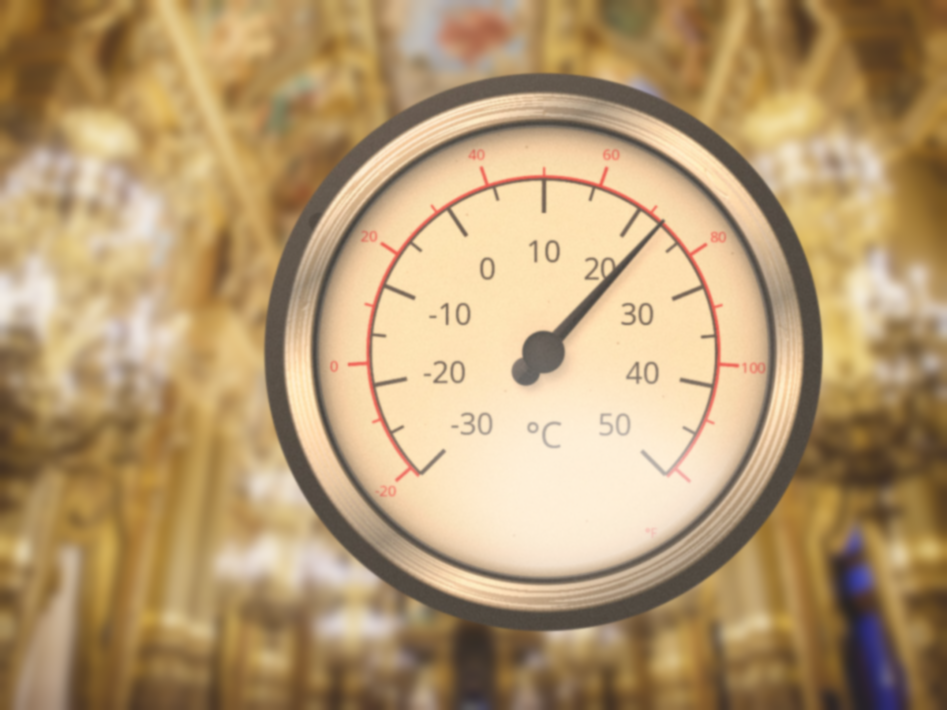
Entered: value=22.5 unit=°C
